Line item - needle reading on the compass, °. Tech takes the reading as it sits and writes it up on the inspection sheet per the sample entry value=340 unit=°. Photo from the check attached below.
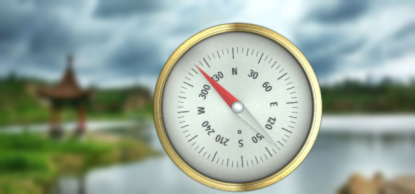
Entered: value=320 unit=°
